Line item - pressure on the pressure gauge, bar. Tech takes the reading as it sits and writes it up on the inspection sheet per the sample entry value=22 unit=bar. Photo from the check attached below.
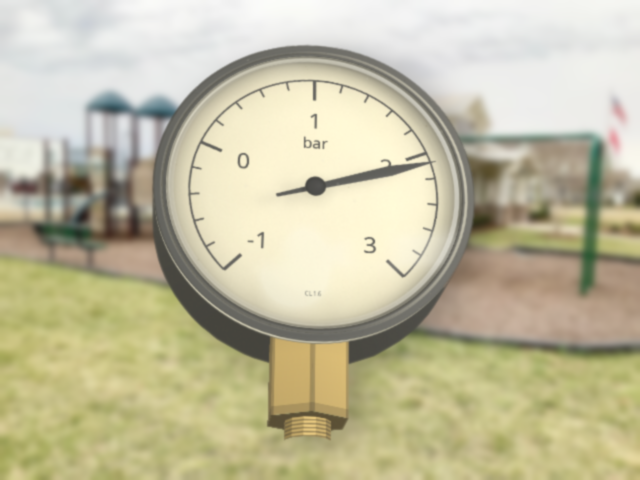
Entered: value=2.1 unit=bar
